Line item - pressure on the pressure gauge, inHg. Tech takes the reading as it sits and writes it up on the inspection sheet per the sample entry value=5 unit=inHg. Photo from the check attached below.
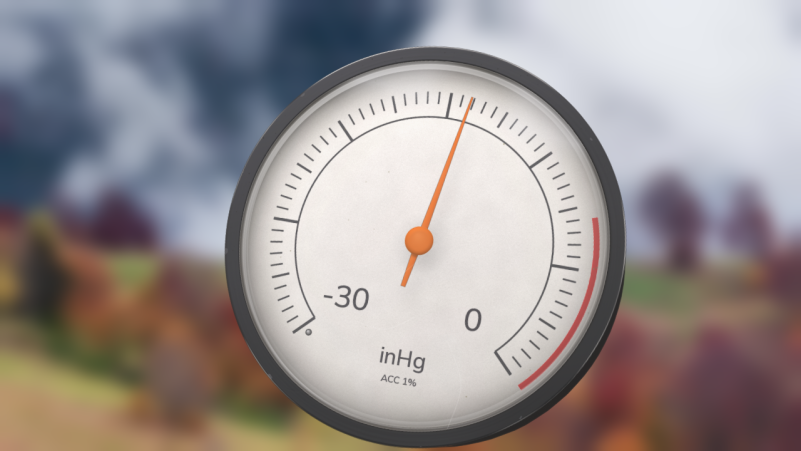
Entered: value=-14 unit=inHg
